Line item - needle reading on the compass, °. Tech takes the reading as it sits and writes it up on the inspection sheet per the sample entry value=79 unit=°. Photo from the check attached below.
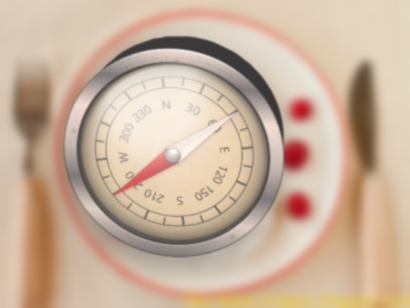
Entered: value=240 unit=°
